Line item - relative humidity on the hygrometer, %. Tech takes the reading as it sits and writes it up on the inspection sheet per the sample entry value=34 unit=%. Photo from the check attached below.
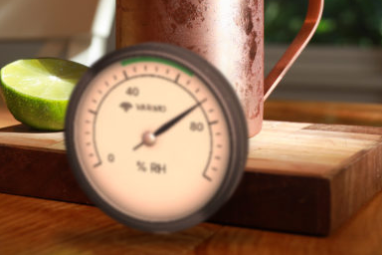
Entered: value=72 unit=%
